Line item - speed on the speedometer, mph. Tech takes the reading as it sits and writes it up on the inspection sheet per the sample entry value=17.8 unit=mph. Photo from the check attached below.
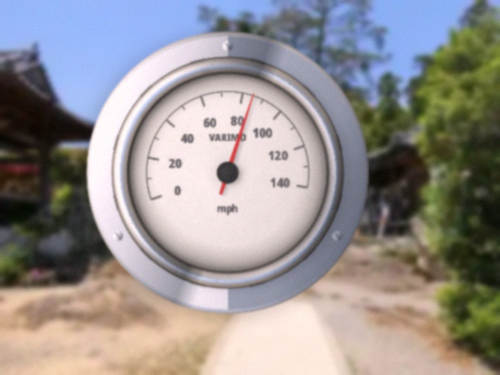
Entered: value=85 unit=mph
